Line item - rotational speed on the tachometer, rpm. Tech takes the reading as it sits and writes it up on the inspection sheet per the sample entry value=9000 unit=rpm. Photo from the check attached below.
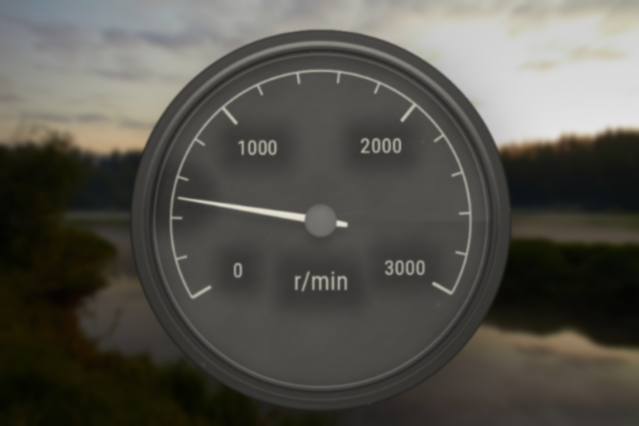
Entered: value=500 unit=rpm
